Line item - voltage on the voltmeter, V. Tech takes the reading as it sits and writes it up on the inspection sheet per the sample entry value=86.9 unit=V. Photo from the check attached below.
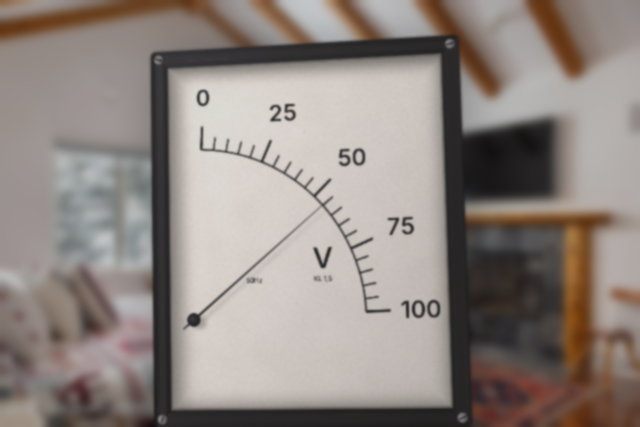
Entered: value=55 unit=V
